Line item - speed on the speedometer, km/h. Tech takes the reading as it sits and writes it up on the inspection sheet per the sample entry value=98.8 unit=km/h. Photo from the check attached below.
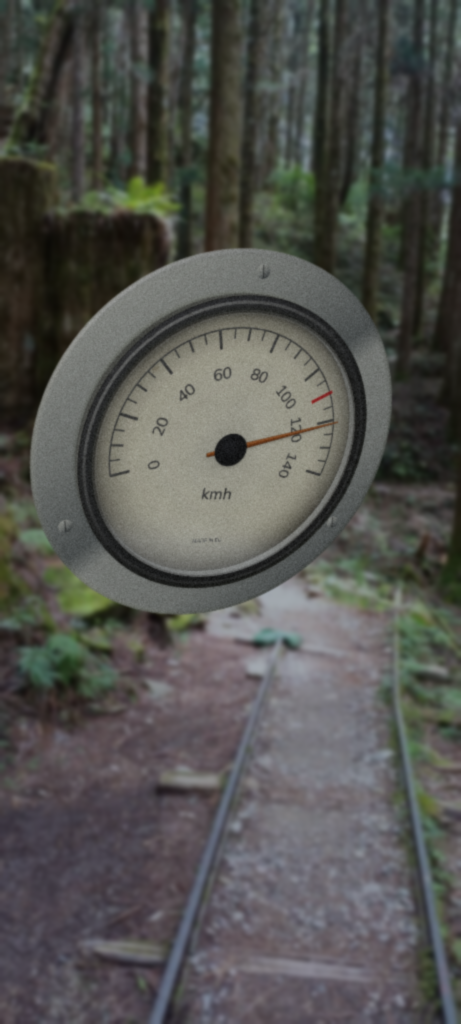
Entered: value=120 unit=km/h
